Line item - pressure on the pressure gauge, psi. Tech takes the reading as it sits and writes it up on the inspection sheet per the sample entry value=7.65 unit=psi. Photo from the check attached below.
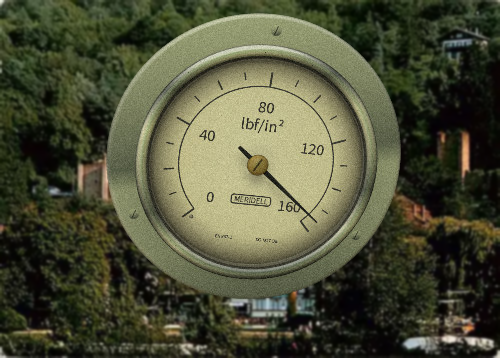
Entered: value=155 unit=psi
